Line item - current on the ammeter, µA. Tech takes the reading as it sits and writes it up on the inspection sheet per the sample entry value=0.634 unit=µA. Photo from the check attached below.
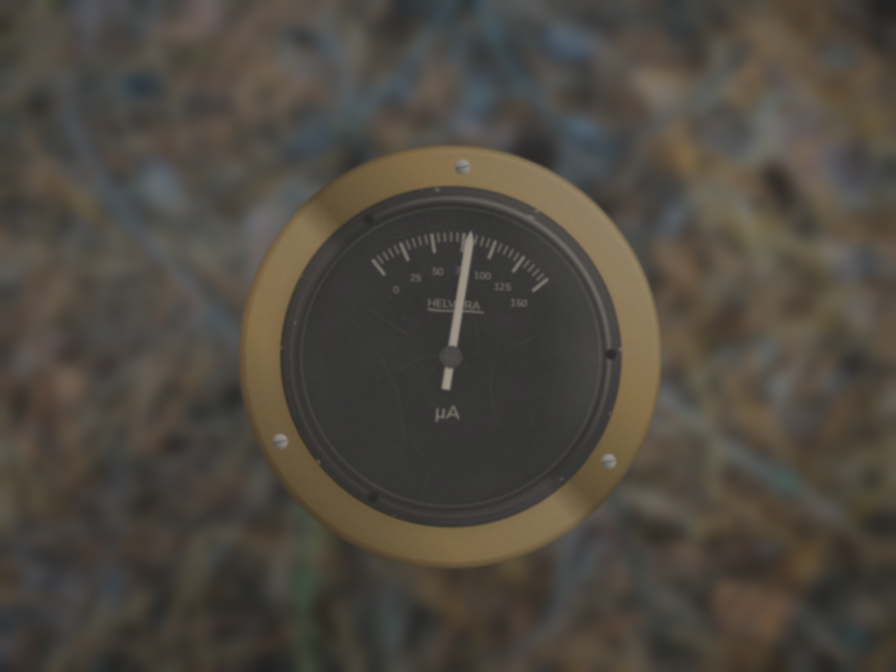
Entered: value=80 unit=µA
